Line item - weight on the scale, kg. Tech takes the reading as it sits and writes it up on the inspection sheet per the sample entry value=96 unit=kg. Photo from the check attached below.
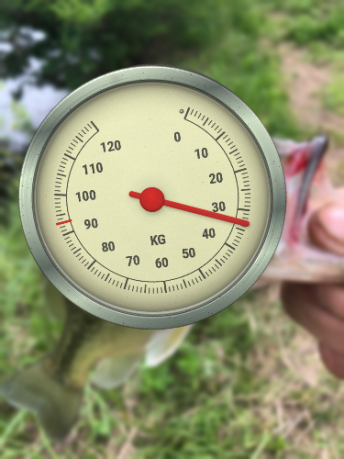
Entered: value=33 unit=kg
